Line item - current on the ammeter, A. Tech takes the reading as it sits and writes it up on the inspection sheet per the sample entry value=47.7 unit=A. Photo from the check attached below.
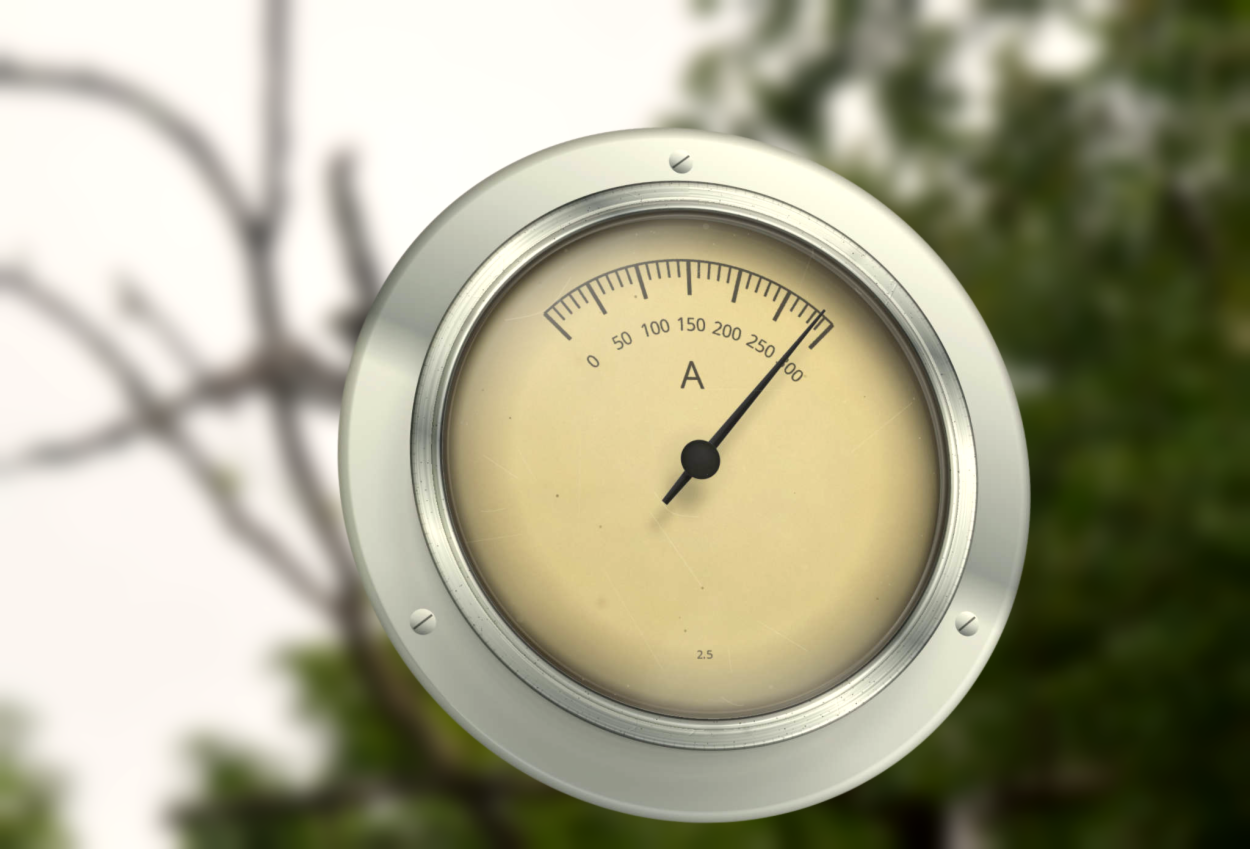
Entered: value=285 unit=A
